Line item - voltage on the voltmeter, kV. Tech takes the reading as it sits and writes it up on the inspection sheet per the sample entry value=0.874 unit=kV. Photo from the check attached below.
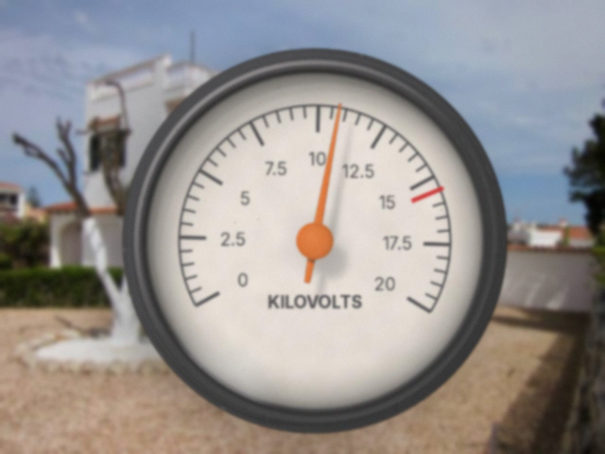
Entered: value=10.75 unit=kV
